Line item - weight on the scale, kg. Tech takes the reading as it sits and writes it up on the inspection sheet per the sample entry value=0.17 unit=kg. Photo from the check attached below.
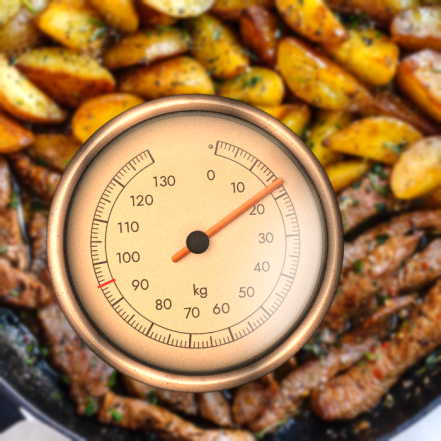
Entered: value=17 unit=kg
